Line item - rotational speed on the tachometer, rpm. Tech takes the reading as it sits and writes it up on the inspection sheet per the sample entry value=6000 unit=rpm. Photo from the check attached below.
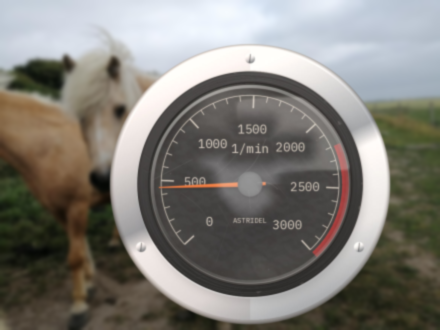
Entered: value=450 unit=rpm
